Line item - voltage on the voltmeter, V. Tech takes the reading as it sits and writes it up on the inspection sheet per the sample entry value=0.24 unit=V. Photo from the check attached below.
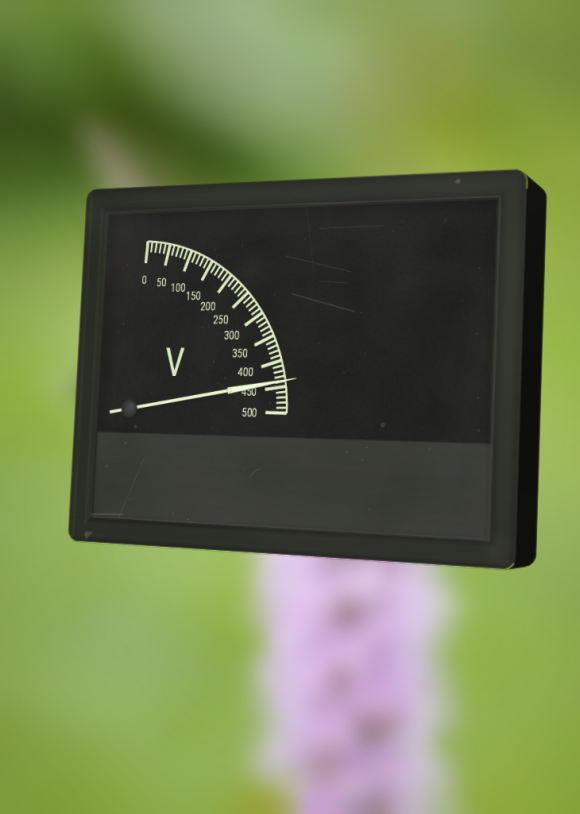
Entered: value=440 unit=V
